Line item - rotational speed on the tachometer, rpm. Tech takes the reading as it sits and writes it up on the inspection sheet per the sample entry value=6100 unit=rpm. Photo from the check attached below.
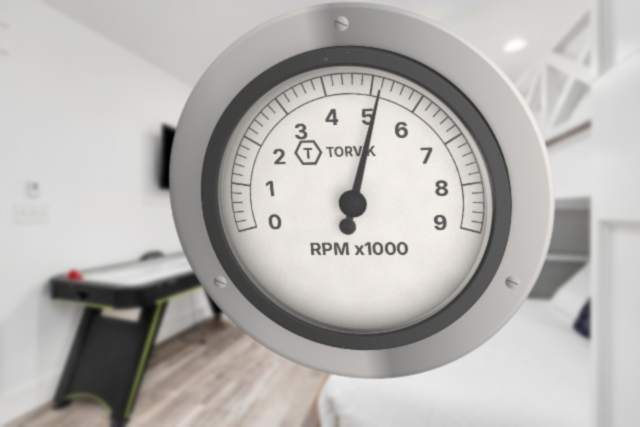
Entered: value=5200 unit=rpm
